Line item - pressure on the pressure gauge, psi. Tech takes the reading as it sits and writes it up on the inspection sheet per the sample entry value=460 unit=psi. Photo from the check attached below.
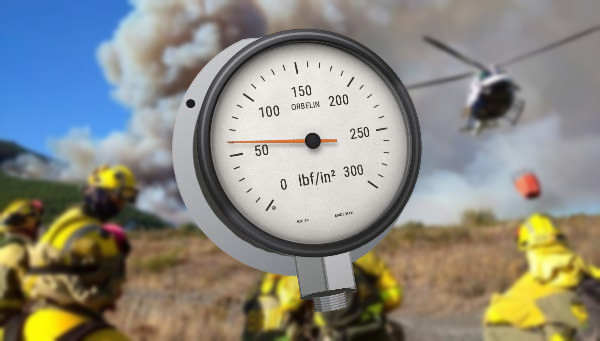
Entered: value=60 unit=psi
